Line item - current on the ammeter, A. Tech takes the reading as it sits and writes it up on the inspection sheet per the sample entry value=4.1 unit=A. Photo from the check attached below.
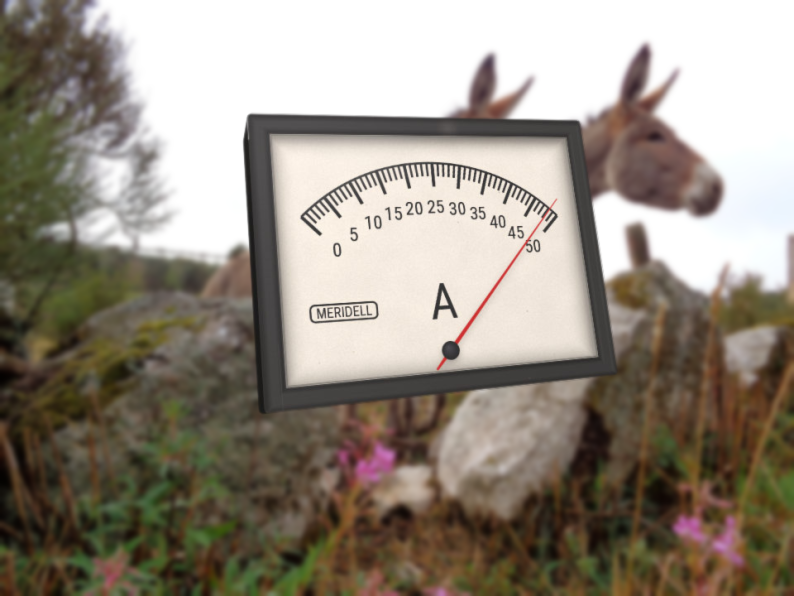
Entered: value=48 unit=A
